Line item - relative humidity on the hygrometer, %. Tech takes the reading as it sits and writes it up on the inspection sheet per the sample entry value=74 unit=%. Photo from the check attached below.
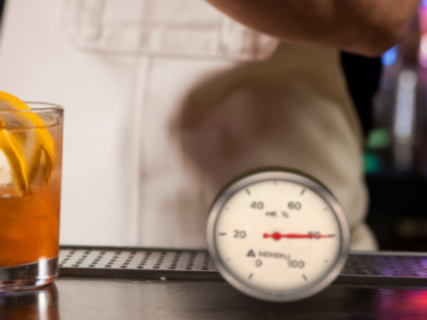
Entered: value=80 unit=%
